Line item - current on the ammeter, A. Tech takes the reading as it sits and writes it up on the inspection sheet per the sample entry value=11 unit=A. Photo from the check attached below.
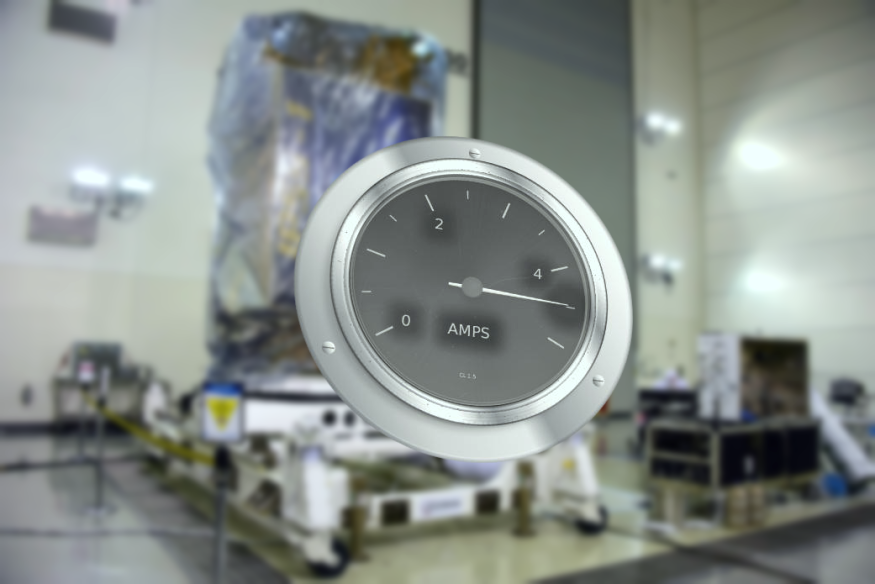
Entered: value=4.5 unit=A
